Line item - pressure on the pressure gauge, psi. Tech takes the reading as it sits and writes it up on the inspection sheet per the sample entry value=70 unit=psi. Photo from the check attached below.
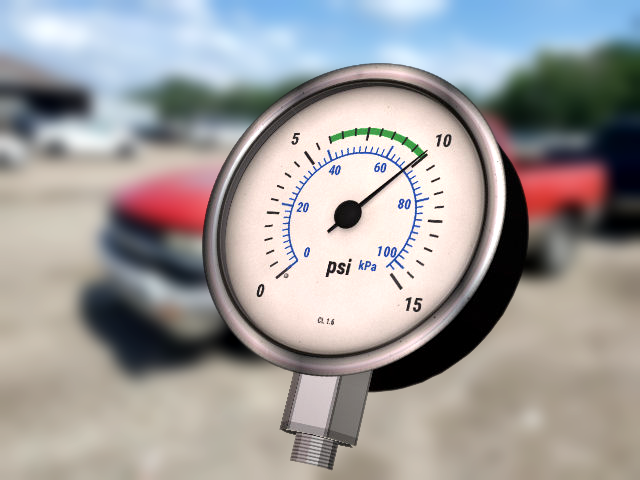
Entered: value=10 unit=psi
